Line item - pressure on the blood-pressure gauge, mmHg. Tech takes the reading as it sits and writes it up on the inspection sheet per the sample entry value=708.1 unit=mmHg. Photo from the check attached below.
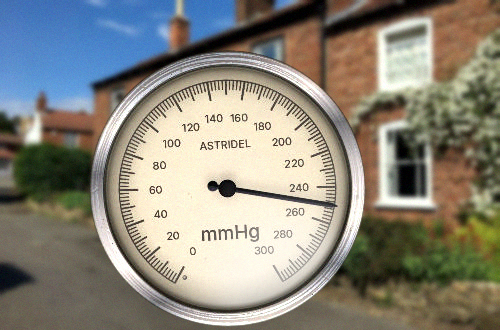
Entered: value=250 unit=mmHg
